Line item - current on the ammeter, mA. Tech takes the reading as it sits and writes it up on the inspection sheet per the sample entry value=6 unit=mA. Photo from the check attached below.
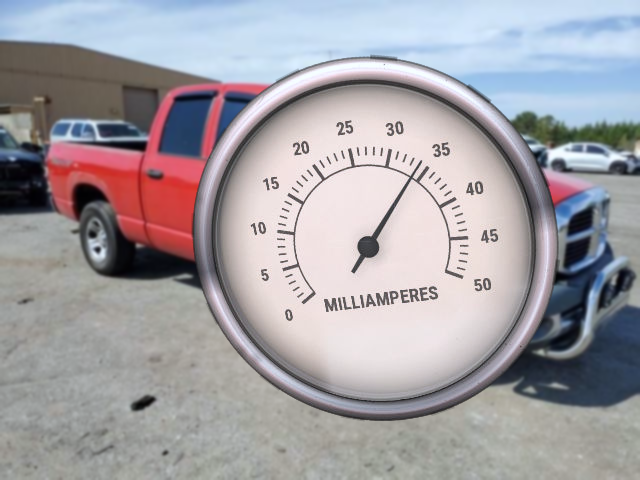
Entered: value=34 unit=mA
